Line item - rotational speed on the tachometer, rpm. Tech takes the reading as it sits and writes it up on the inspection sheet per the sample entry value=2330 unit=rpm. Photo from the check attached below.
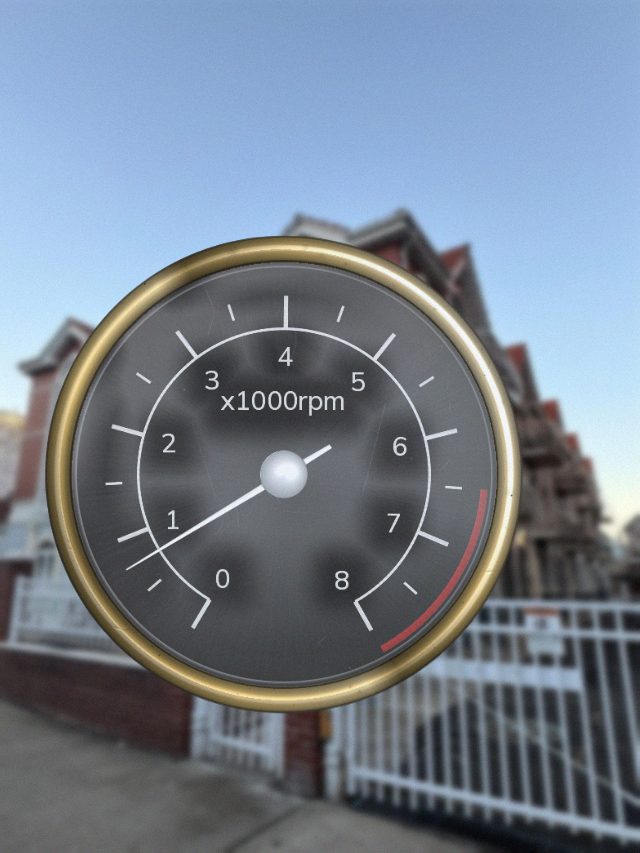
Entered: value=750 unit=rpm
